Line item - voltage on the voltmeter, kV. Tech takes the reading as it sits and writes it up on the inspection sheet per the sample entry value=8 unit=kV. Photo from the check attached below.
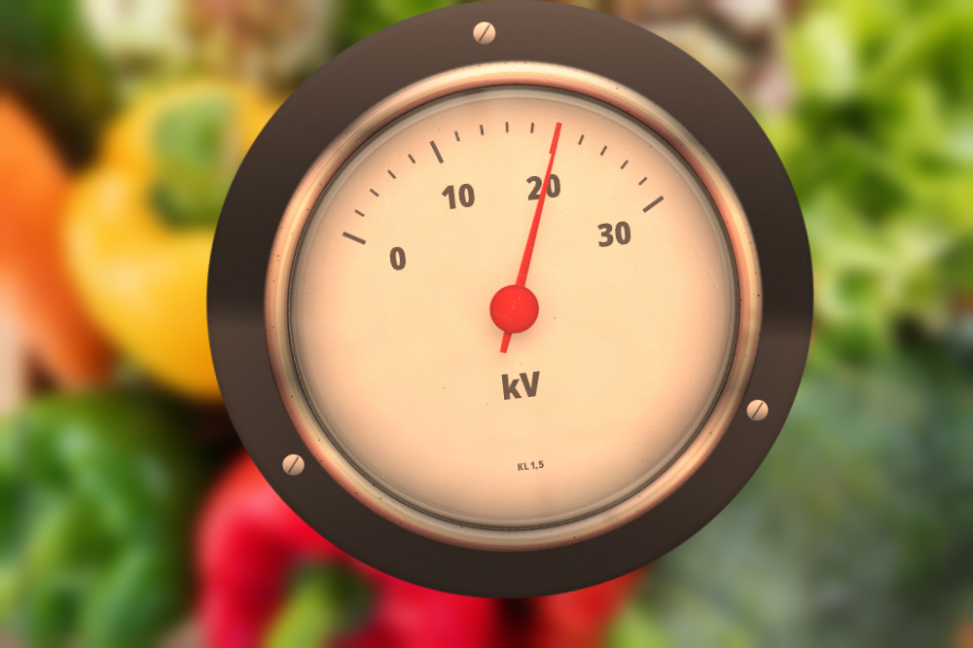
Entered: value=20 unit=kV
